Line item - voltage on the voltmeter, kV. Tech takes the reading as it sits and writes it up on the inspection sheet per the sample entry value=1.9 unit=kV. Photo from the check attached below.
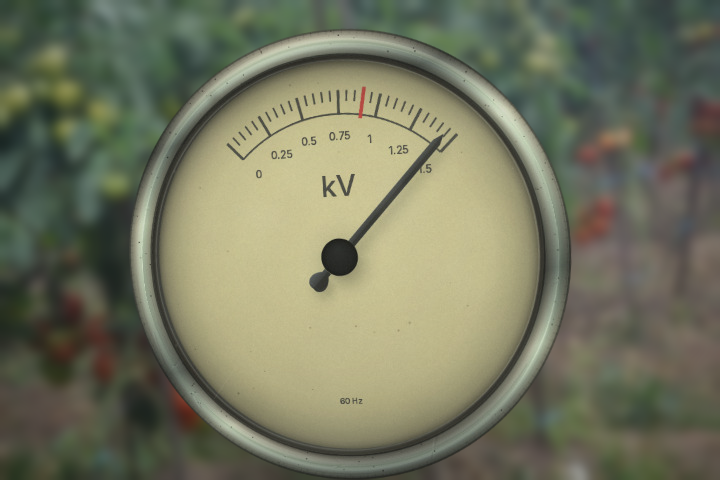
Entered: value=1.45 unit=kV
